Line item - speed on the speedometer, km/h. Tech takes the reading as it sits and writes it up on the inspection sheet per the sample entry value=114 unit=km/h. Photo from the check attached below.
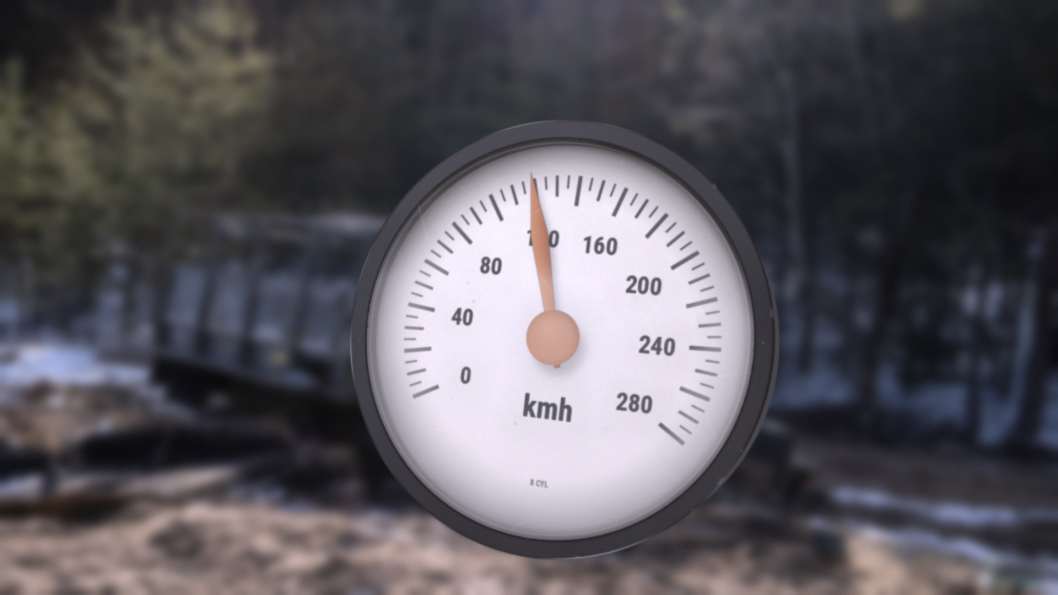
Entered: value=120 unit=km/h
